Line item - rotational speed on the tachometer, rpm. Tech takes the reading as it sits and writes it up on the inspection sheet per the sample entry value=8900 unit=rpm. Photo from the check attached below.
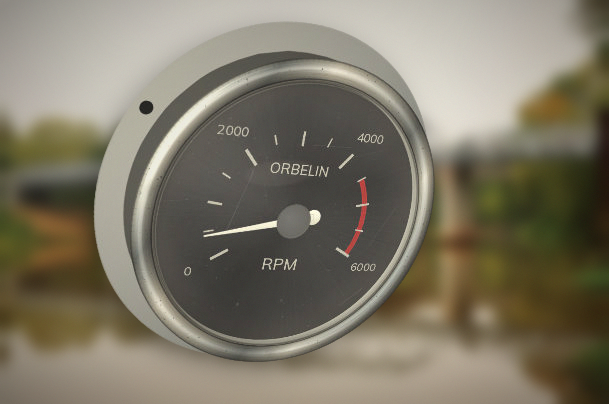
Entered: value=500 unit=rpm
